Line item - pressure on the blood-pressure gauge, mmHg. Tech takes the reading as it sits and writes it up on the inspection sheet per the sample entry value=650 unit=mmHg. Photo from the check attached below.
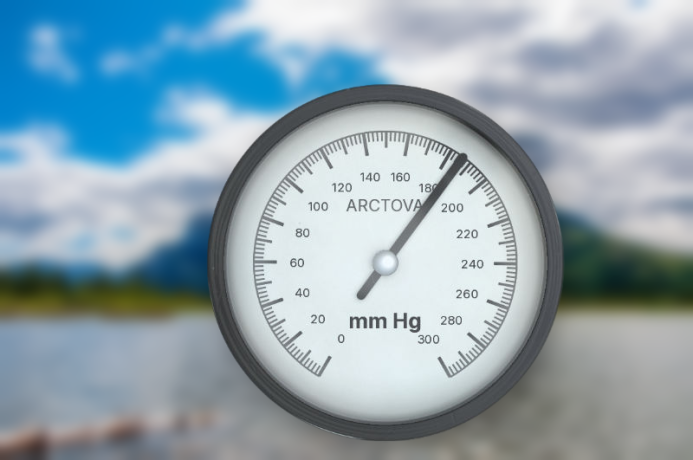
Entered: value=186 unit=mmHg
